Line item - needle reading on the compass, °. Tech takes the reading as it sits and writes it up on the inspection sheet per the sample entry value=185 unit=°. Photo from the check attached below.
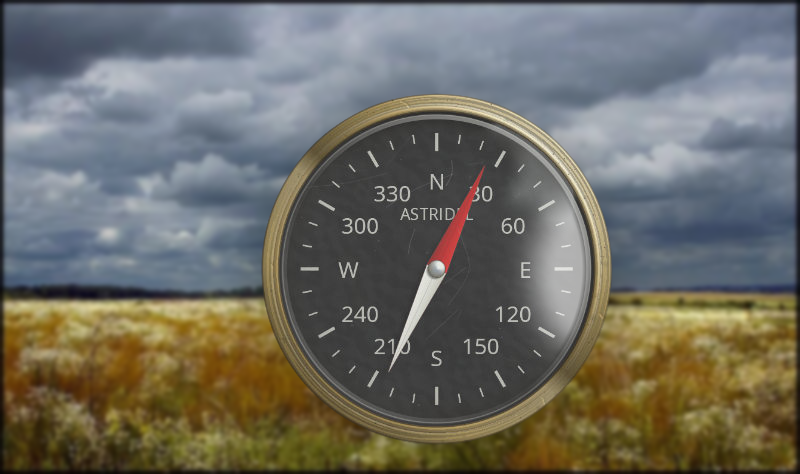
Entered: value=25 unit=°
